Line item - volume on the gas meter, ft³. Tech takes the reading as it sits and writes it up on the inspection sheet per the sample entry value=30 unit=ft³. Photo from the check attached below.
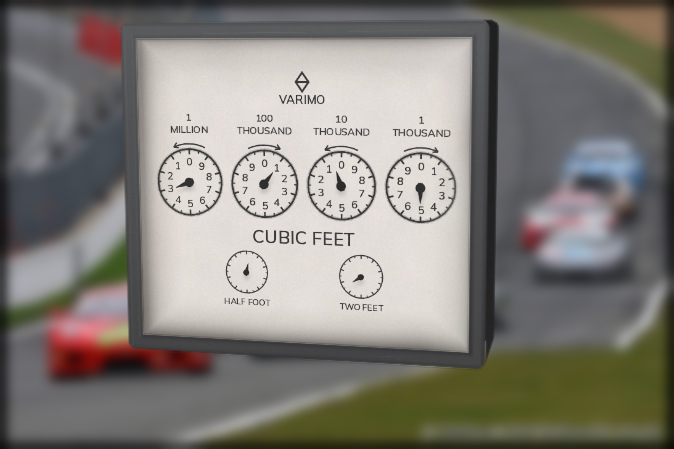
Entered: value=310500 unit=ft³
